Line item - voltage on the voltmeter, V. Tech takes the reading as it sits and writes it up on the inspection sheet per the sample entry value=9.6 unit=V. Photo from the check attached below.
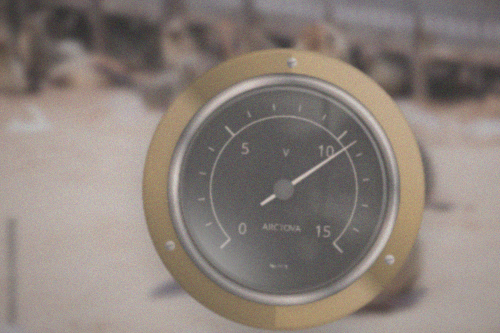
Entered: value=10.5 unit=V
